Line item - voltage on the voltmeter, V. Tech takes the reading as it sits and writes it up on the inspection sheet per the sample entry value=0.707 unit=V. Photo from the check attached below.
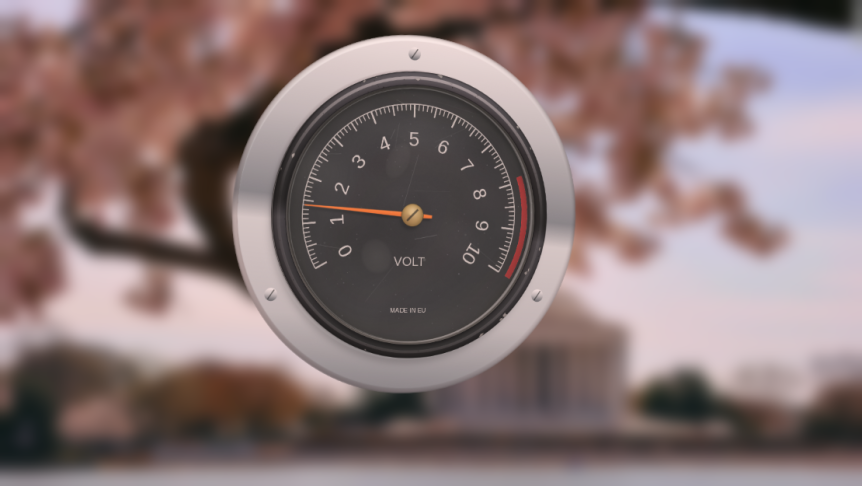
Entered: value=1.4 unit=V
